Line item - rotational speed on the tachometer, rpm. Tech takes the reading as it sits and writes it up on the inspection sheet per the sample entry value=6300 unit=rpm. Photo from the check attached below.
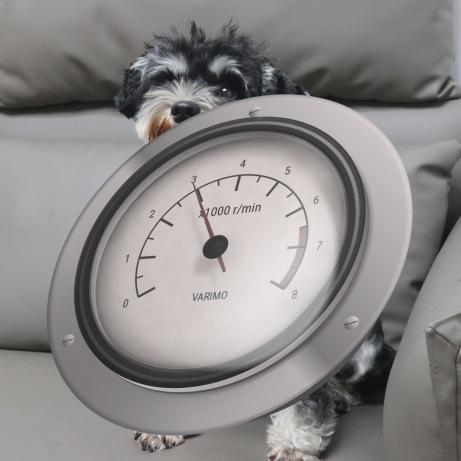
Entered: value=3000 unit=rpm
